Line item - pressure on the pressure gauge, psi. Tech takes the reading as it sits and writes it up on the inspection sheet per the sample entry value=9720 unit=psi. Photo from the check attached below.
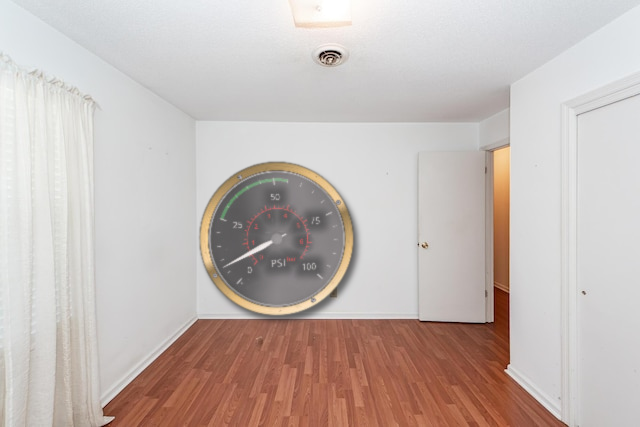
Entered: value=7.5 unit=psi
